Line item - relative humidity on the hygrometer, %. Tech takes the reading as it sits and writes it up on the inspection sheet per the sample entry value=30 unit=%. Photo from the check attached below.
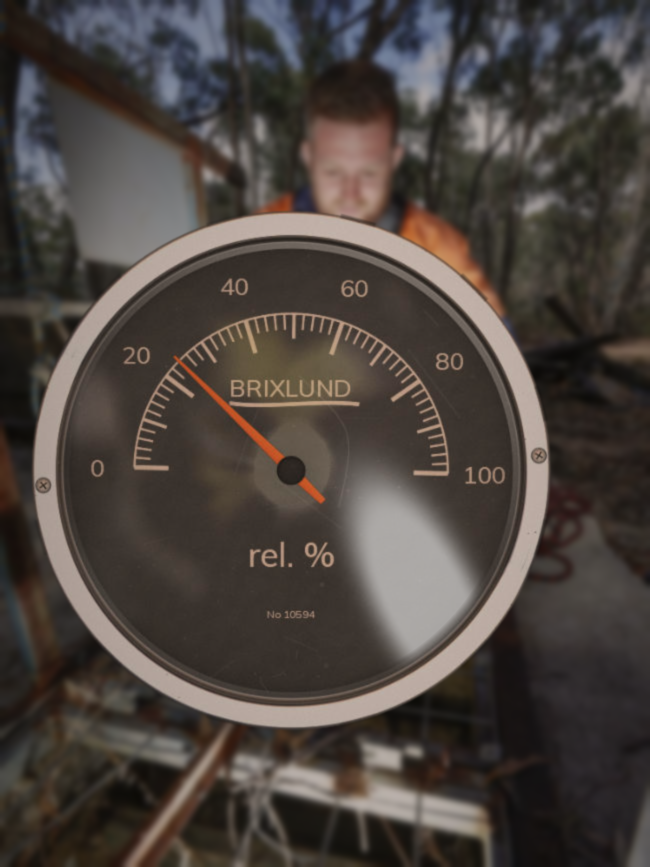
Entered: value=24 unit=%
